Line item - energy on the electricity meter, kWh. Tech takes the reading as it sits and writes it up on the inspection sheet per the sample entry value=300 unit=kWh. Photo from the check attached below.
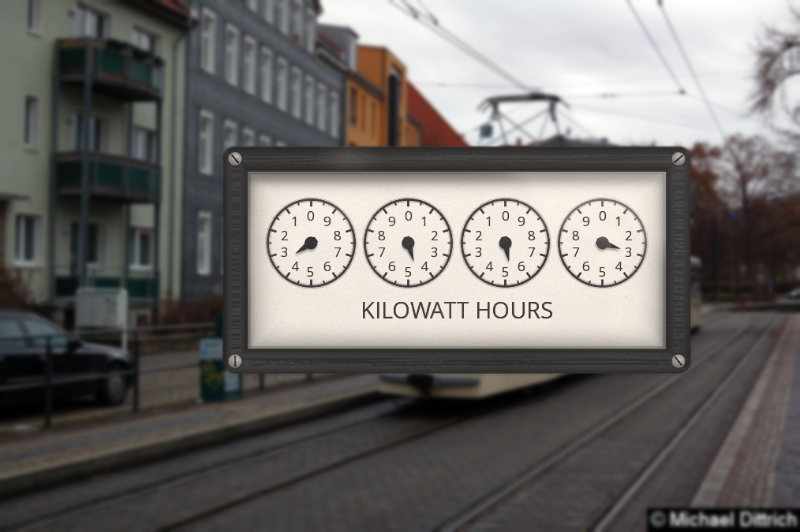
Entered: value=3453 unit=kWh
